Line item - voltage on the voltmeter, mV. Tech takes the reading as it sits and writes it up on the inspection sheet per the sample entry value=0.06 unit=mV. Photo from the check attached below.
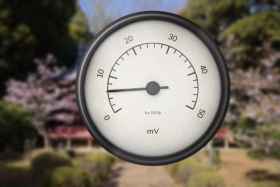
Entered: value=6 unit=mV
